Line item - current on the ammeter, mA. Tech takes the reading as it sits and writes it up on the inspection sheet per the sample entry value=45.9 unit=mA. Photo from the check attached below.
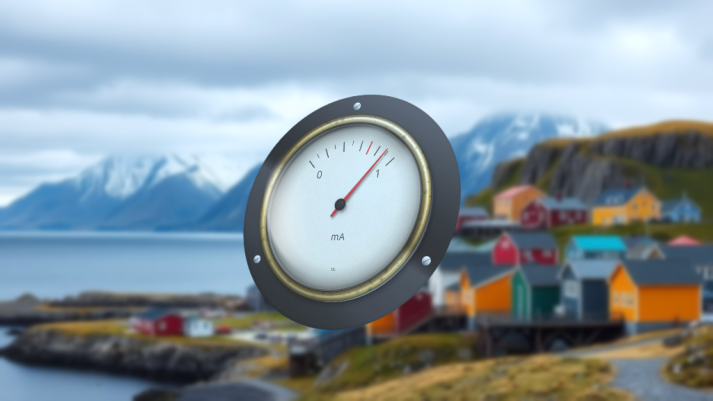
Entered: value=0.9 unit=mA
